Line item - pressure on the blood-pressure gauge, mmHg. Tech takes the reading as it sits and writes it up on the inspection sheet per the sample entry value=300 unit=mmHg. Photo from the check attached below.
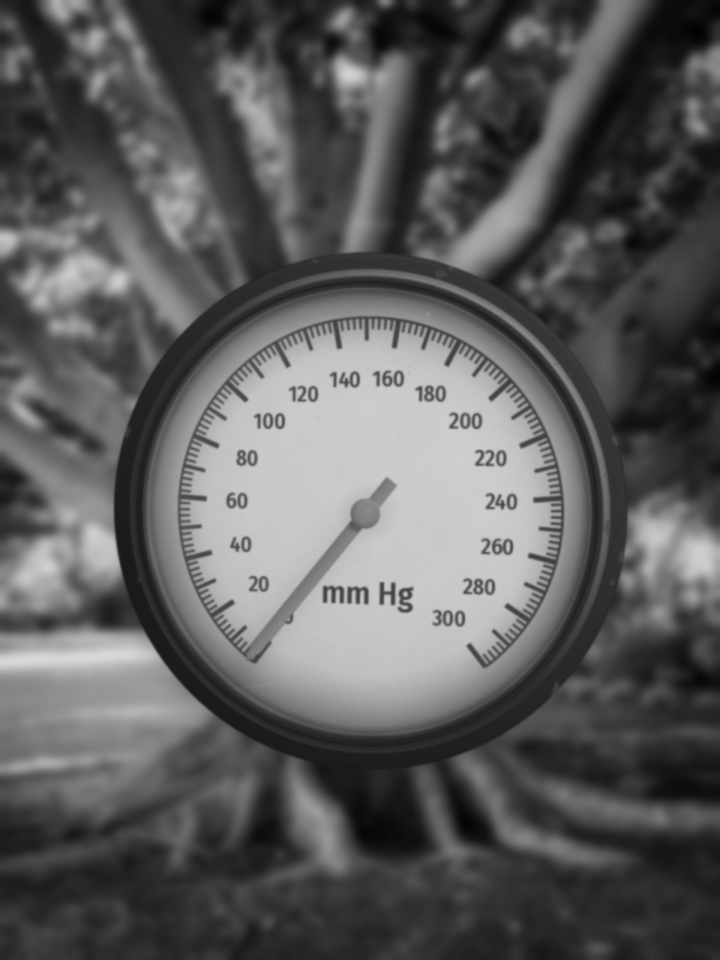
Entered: value=2 unit=mmHg
